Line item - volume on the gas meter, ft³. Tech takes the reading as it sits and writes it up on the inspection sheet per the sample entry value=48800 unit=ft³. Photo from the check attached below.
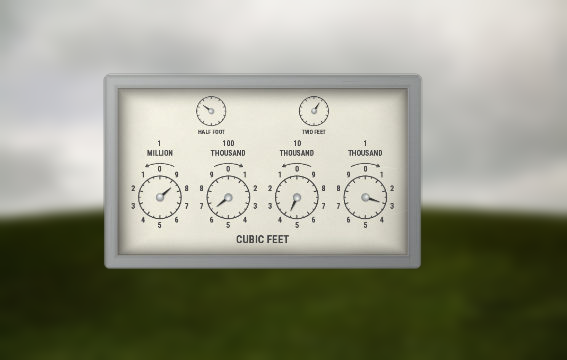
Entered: value=864300 unit=ft³
